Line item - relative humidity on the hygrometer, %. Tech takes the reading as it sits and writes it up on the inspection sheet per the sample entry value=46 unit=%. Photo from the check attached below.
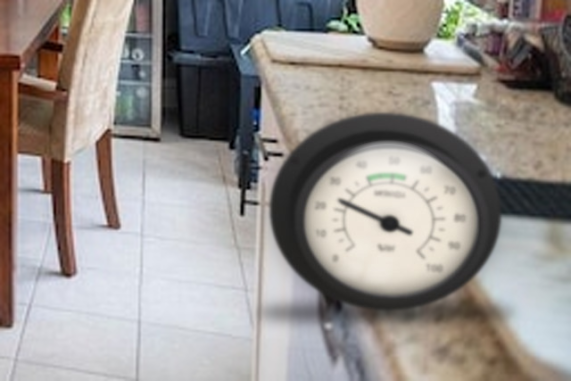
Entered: value=25 unit=%
